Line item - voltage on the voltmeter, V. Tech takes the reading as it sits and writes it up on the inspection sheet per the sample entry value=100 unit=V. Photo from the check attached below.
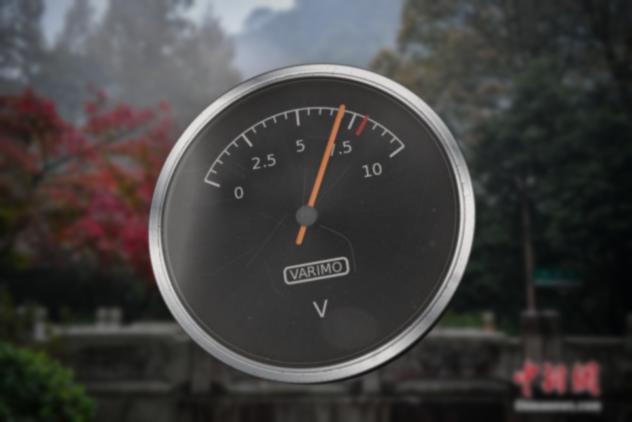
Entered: value=7 unit=V
